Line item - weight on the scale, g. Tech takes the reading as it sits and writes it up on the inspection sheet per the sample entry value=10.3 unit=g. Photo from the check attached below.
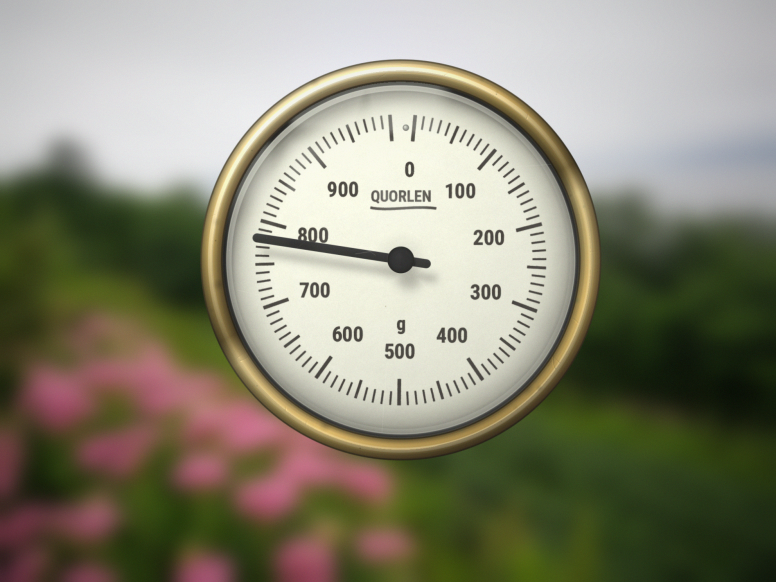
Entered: value=780 unit=g
